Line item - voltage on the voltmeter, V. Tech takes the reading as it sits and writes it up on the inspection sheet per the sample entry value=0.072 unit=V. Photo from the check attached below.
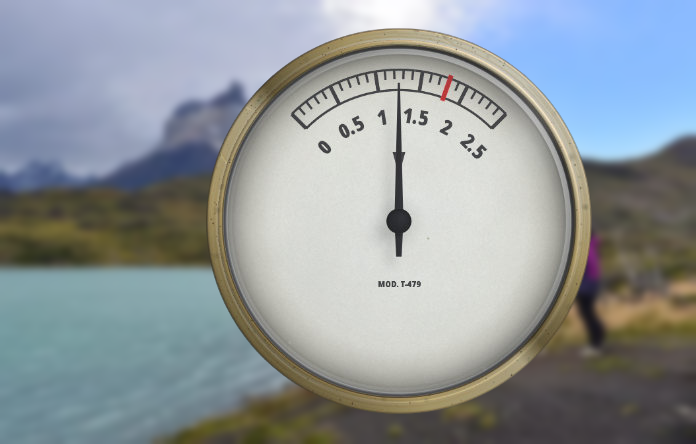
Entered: value=1.25 unit=V
